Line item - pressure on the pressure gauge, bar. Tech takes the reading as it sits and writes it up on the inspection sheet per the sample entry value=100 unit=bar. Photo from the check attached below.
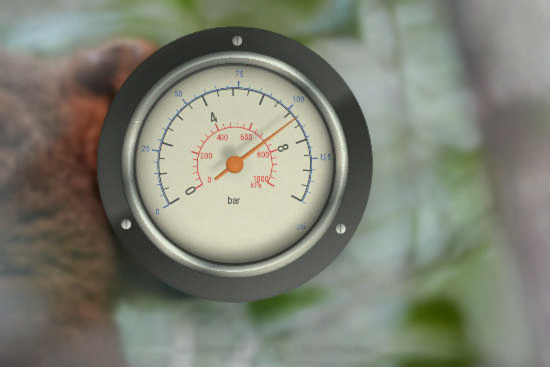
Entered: value=7.25 unit=bar
